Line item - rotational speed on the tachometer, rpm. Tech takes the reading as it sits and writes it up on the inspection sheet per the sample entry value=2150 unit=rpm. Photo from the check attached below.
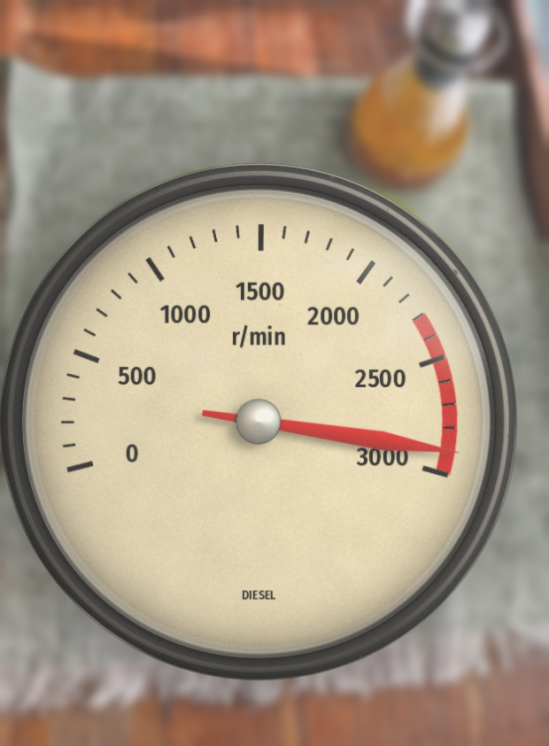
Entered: value=2900 unit=rpm
